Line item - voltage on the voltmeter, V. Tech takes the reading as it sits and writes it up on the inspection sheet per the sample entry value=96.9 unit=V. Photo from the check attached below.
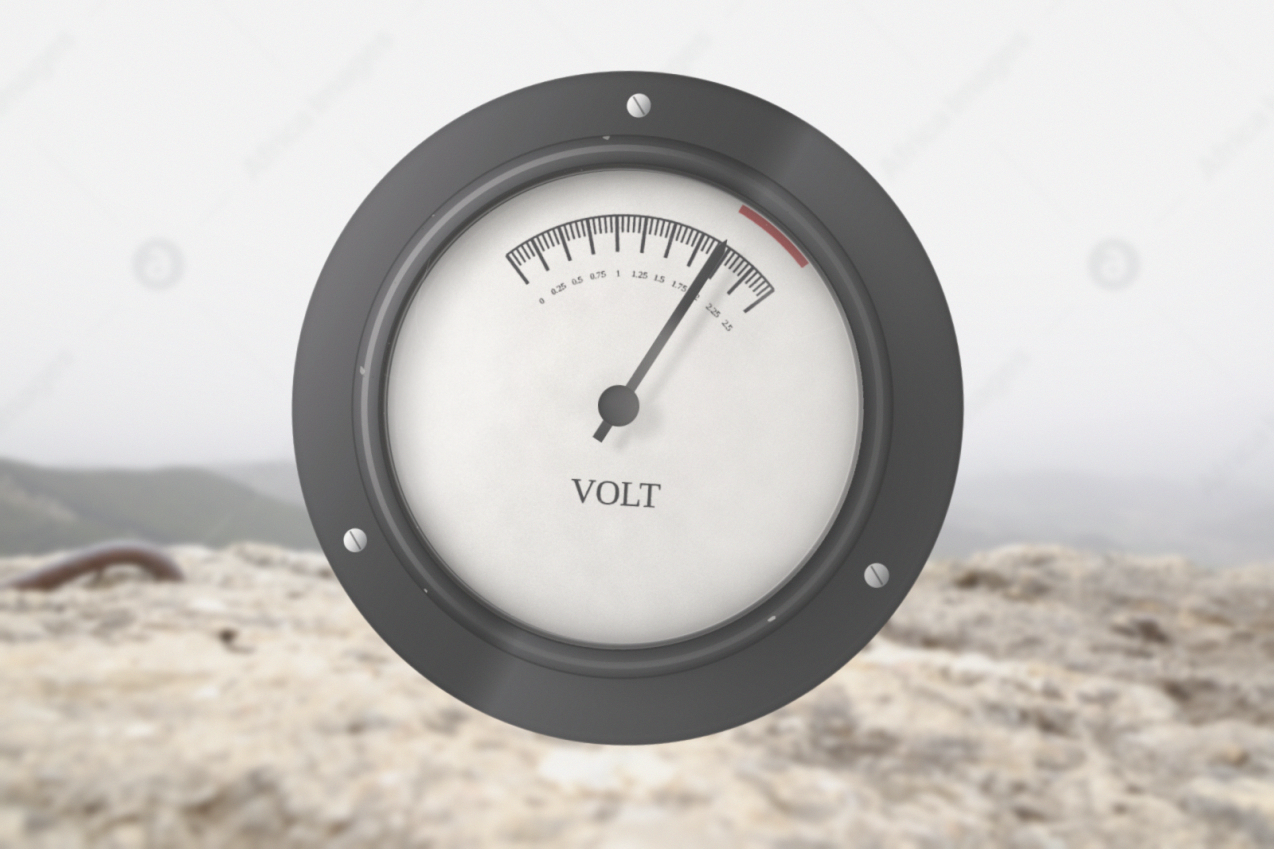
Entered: value=1.95 unit=V
